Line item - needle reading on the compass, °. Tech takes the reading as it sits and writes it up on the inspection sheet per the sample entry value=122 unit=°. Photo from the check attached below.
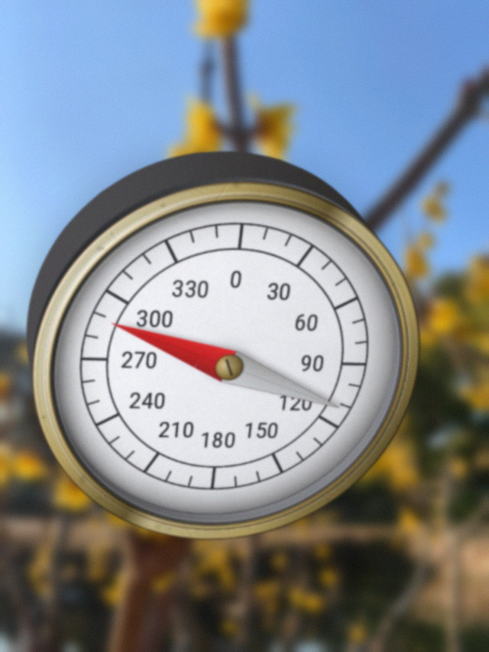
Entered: value=290 unit=°
